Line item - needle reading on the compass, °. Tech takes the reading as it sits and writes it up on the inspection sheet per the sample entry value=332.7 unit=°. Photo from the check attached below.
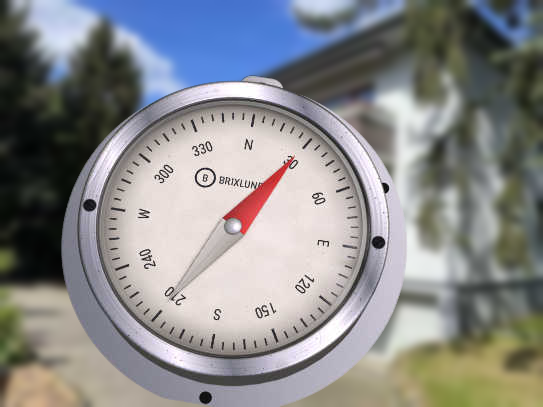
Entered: value=30 unit=°
